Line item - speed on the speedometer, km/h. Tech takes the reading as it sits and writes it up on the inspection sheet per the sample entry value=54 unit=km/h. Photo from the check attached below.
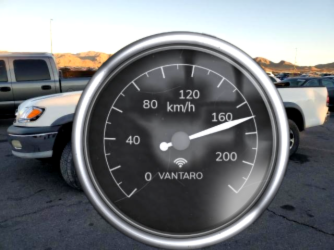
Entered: value=170 unit=km/h
